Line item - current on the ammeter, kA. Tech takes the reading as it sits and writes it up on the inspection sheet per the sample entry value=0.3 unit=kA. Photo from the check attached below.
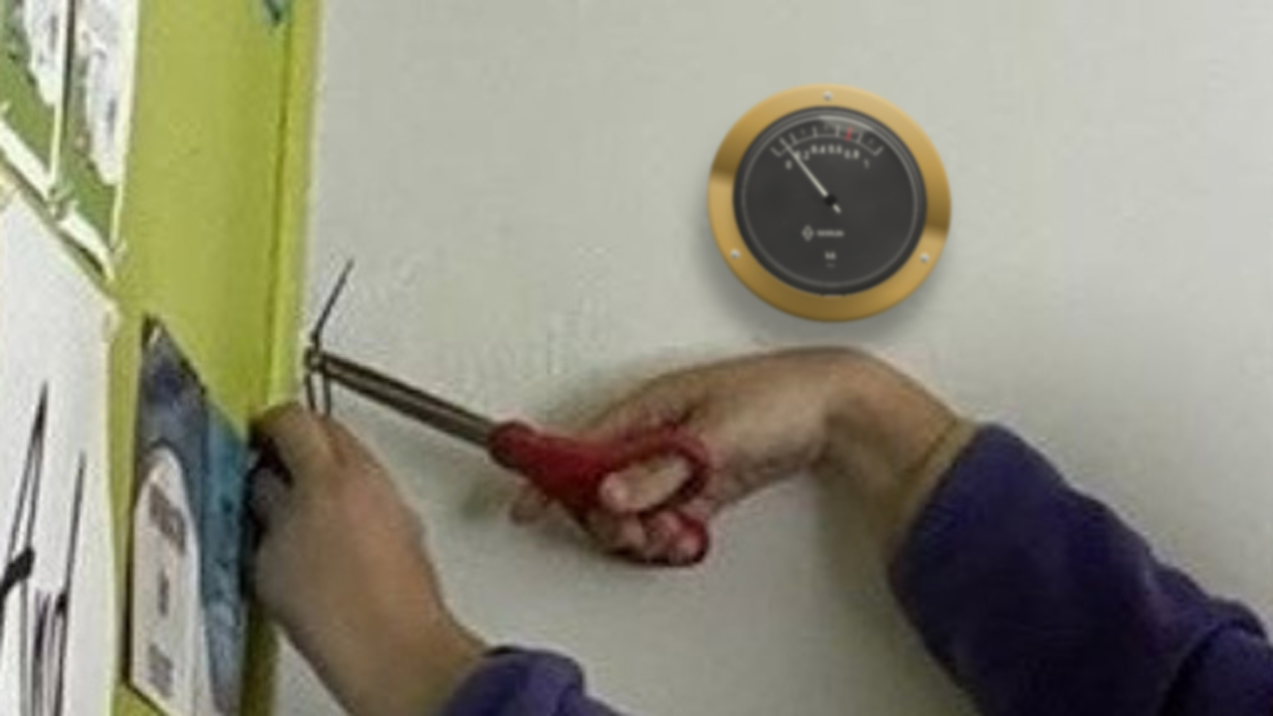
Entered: value=0.1 unit=kA
